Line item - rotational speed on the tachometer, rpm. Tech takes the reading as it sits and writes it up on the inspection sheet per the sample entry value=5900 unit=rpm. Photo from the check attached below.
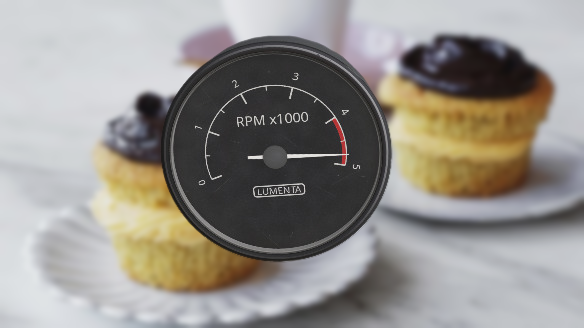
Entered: value=4750 unit=rpm
